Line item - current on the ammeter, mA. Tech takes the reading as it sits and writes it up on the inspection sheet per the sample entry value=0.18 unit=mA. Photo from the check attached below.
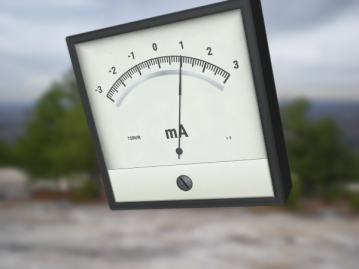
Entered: value=1 unit=mA
